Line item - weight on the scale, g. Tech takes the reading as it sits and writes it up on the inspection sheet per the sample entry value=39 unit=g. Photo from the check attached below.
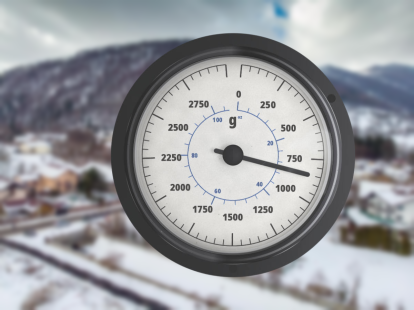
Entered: value=850 unit=g
